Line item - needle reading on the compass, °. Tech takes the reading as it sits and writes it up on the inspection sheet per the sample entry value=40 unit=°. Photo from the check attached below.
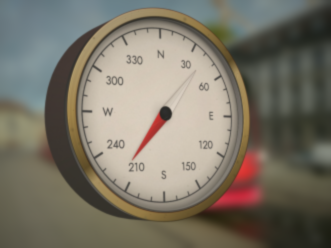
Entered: value=220 unit=°
